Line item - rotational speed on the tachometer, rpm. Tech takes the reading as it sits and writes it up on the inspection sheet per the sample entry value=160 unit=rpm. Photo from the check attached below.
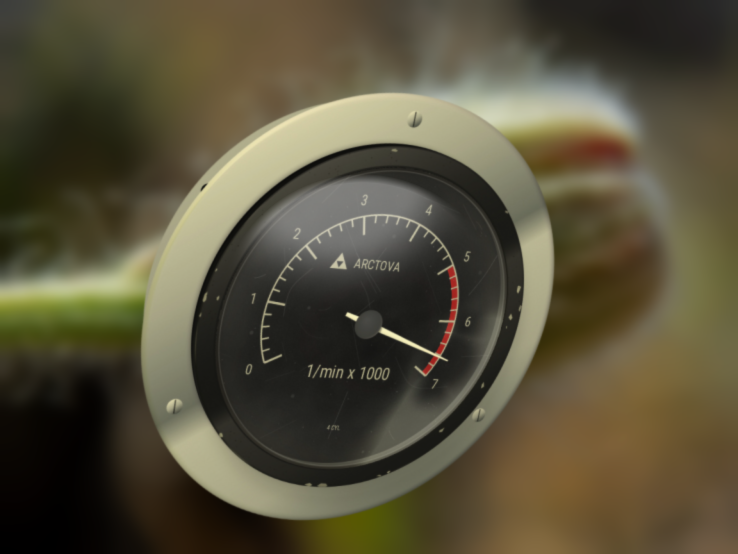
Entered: value=6600 unit=rpm
